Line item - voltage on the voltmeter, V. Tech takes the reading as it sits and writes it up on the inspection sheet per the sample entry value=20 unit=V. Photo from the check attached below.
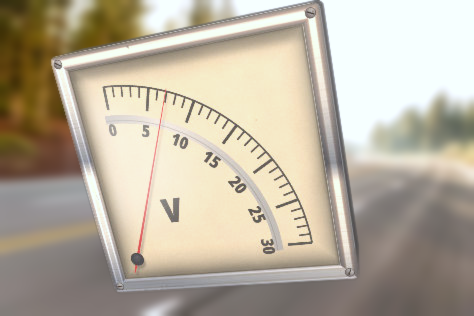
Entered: value=7 unit=V
